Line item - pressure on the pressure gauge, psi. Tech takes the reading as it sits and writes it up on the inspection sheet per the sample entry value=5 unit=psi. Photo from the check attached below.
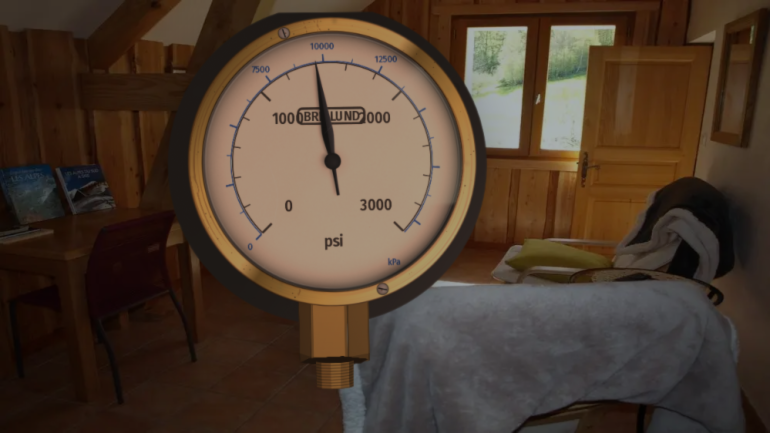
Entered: value=1400 unit=psi
